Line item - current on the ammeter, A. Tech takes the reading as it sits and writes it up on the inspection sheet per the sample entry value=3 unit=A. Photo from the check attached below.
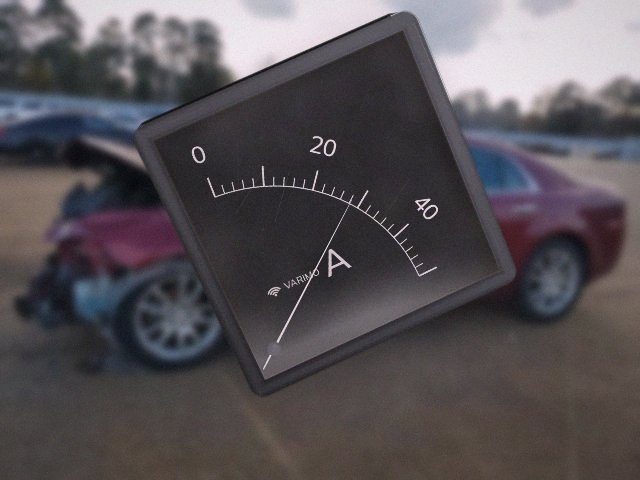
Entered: value=28 unit=A
